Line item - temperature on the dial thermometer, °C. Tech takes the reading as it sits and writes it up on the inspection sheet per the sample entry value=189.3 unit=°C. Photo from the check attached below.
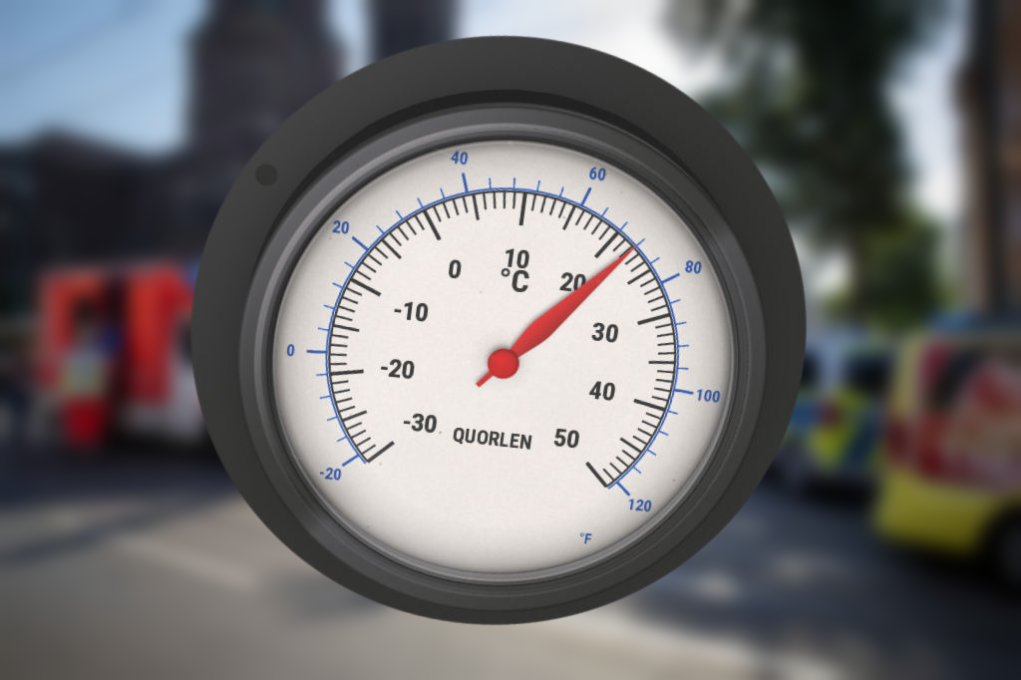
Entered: value=22 unit=°C
